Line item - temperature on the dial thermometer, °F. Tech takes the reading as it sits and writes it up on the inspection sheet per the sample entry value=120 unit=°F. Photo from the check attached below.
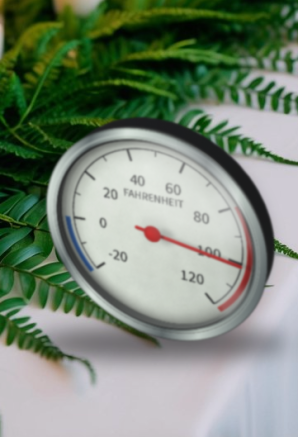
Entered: value=100 unit=°F
